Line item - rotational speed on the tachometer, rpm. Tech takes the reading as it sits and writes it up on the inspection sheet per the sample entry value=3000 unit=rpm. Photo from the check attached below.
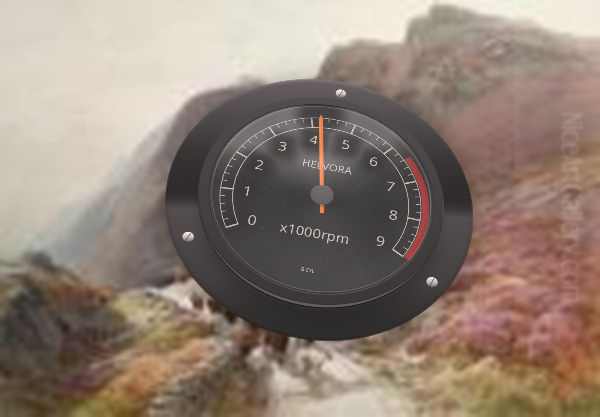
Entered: value=4200 unit=rpm
